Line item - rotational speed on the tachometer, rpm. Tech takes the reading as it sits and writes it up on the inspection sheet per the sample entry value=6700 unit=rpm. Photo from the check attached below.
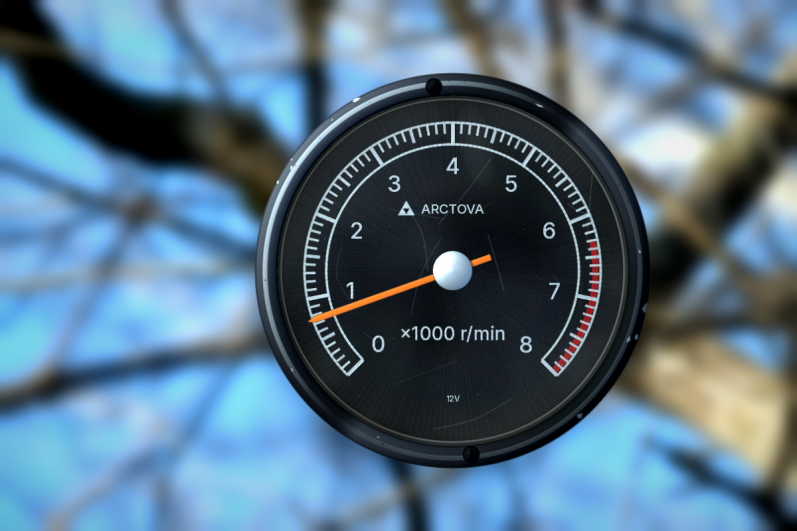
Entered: value=750 unit=rpm
